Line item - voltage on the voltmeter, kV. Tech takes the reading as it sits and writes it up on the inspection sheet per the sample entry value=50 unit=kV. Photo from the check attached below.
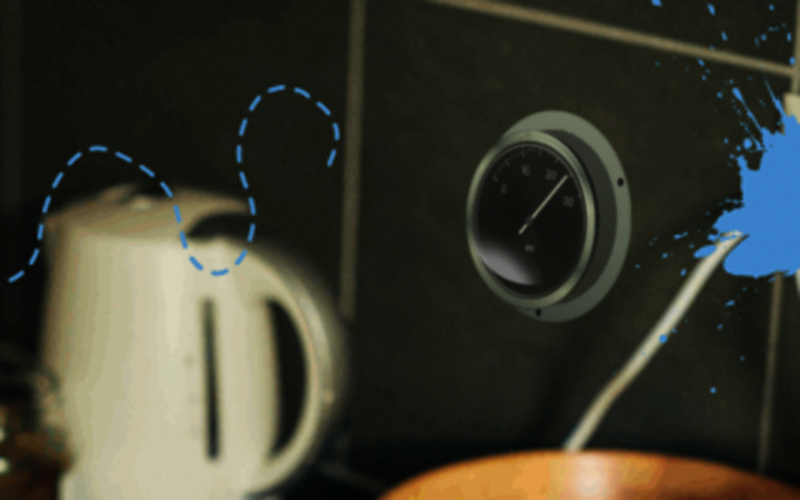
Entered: value=25 unit=kV
